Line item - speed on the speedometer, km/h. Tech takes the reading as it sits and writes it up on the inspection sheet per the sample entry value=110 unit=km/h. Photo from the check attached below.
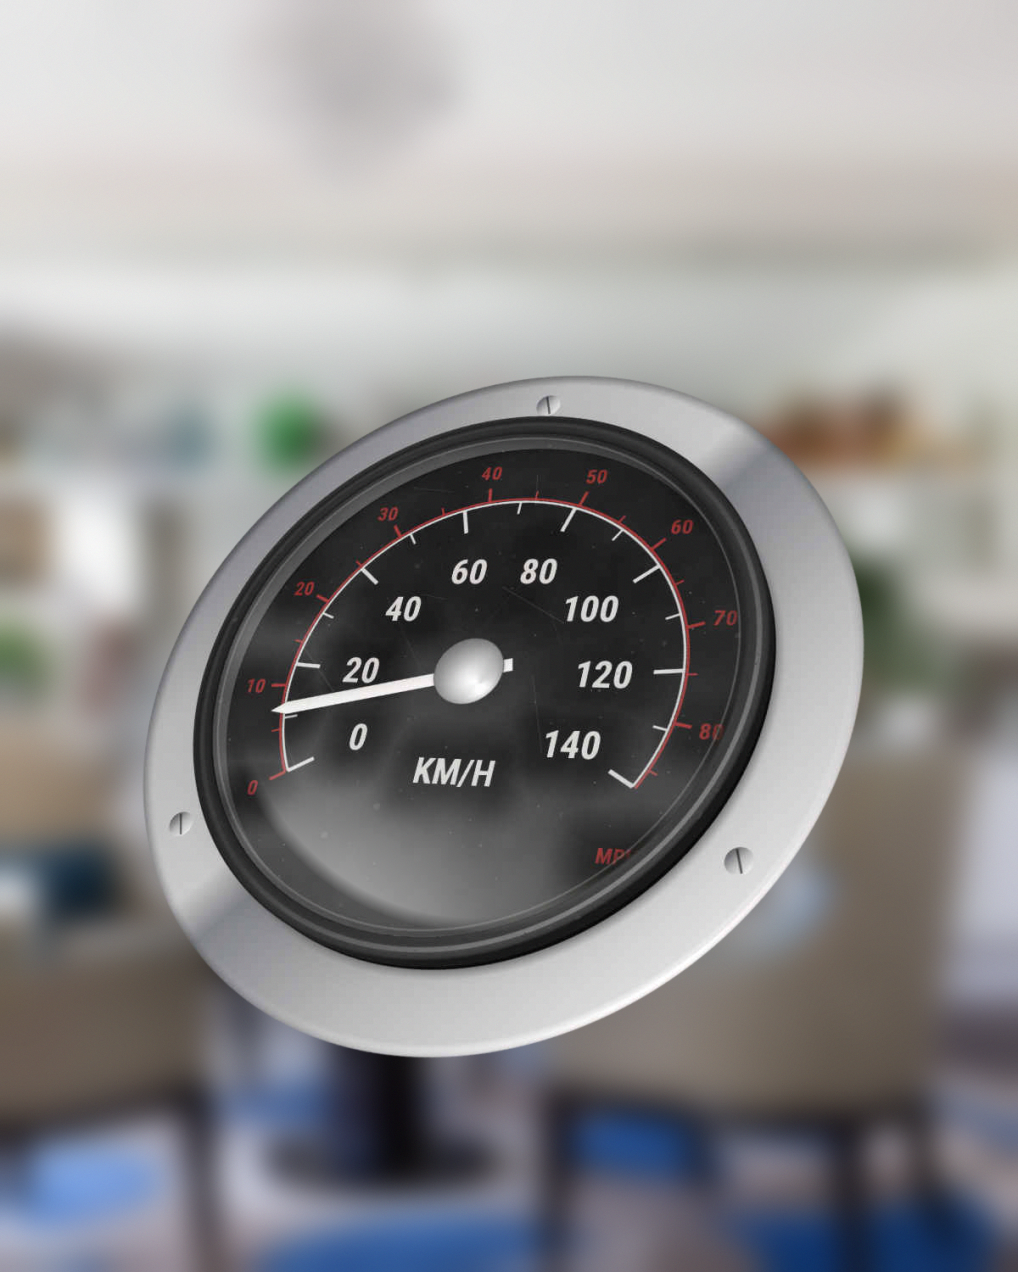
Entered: value=10 unit=km/h
